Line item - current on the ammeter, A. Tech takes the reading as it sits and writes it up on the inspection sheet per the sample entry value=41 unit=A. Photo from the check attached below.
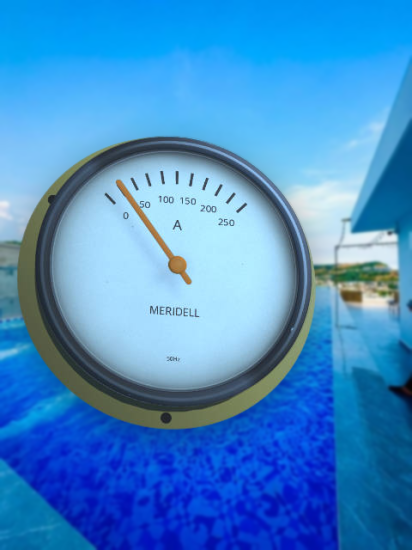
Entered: value=25 unit=A
